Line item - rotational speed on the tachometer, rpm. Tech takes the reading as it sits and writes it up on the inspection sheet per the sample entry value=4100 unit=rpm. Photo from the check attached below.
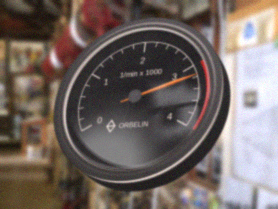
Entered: value=3200 unit=rpm
